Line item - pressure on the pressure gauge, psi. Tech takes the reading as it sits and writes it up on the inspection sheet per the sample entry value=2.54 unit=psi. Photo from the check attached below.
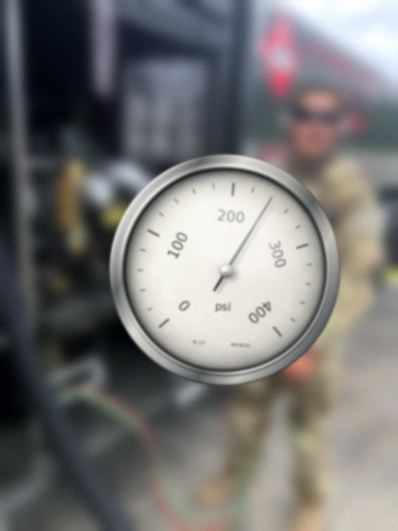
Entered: value=240 unit=psi
